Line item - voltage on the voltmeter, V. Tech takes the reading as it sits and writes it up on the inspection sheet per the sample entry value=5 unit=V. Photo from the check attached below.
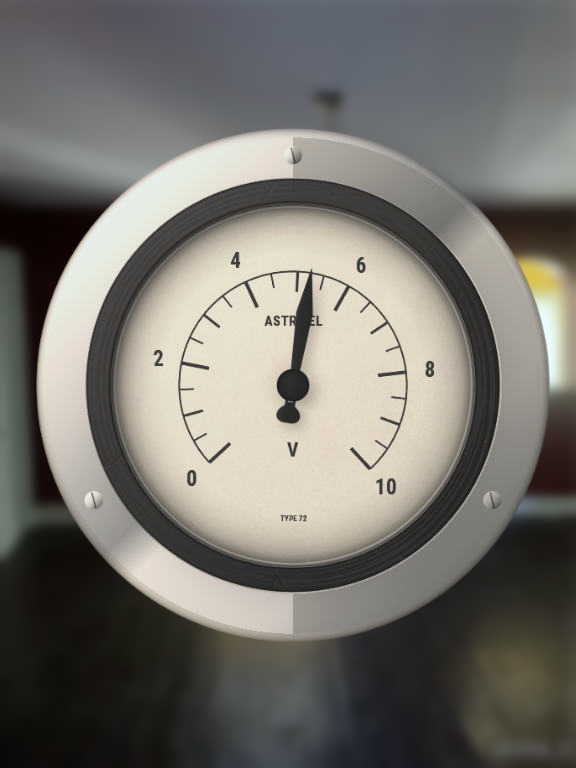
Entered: value=5.25 unit=V
